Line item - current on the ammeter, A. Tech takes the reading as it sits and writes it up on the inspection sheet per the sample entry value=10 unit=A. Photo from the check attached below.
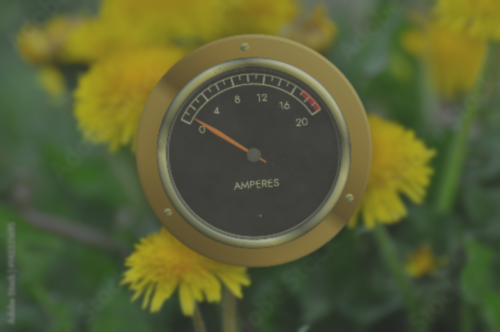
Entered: value=1 unit=A
